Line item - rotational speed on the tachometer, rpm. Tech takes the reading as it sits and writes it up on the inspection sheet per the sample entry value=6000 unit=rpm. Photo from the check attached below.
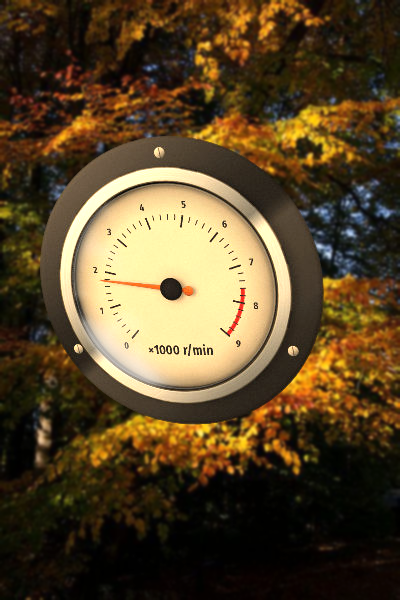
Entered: value=1800 unit=rpm
